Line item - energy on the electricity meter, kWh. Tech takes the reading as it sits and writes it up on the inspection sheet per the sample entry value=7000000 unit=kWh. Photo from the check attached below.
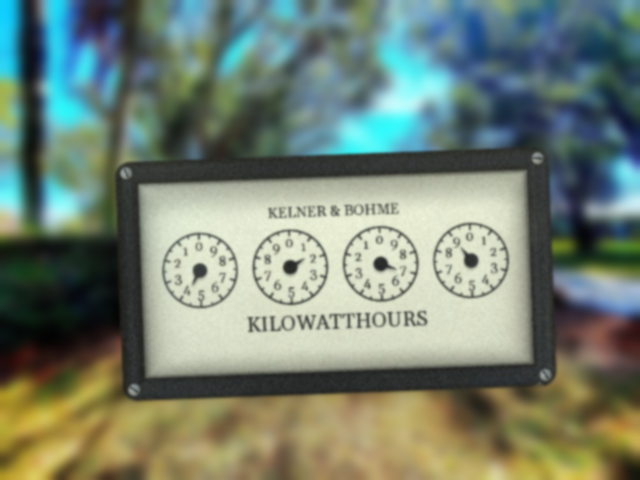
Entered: value=4169 unit=kWh
